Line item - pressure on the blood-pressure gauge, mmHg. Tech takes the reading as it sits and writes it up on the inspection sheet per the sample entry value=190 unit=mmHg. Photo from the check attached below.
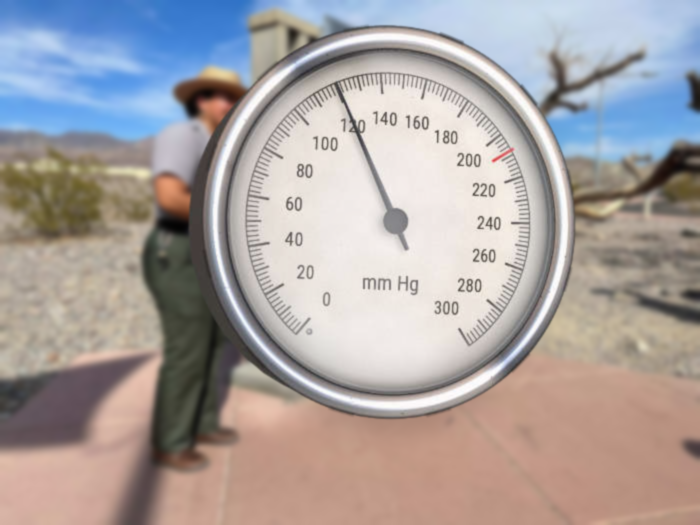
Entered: value=120 unit=mmHg
